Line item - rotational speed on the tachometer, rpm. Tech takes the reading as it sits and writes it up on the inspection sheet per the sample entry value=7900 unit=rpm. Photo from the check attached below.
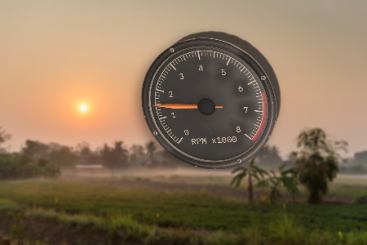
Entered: value=1500 unit=rpm
